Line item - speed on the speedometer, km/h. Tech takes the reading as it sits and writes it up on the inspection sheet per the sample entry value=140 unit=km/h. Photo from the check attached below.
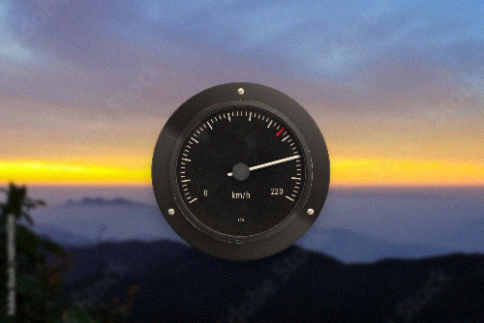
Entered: value=180 unit=km/h
